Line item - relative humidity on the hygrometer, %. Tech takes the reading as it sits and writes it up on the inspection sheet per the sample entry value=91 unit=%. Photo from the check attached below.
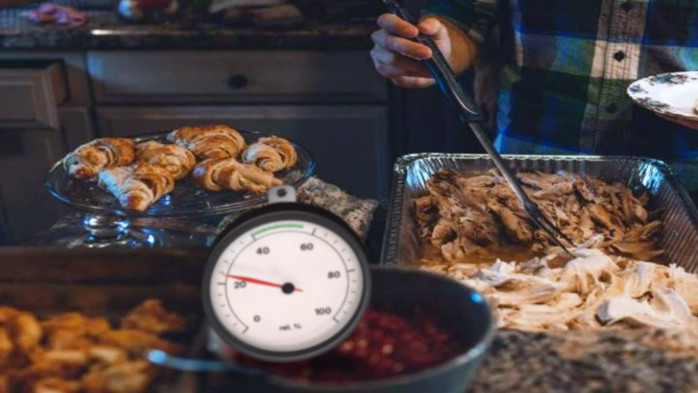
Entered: value=24 unit=%
